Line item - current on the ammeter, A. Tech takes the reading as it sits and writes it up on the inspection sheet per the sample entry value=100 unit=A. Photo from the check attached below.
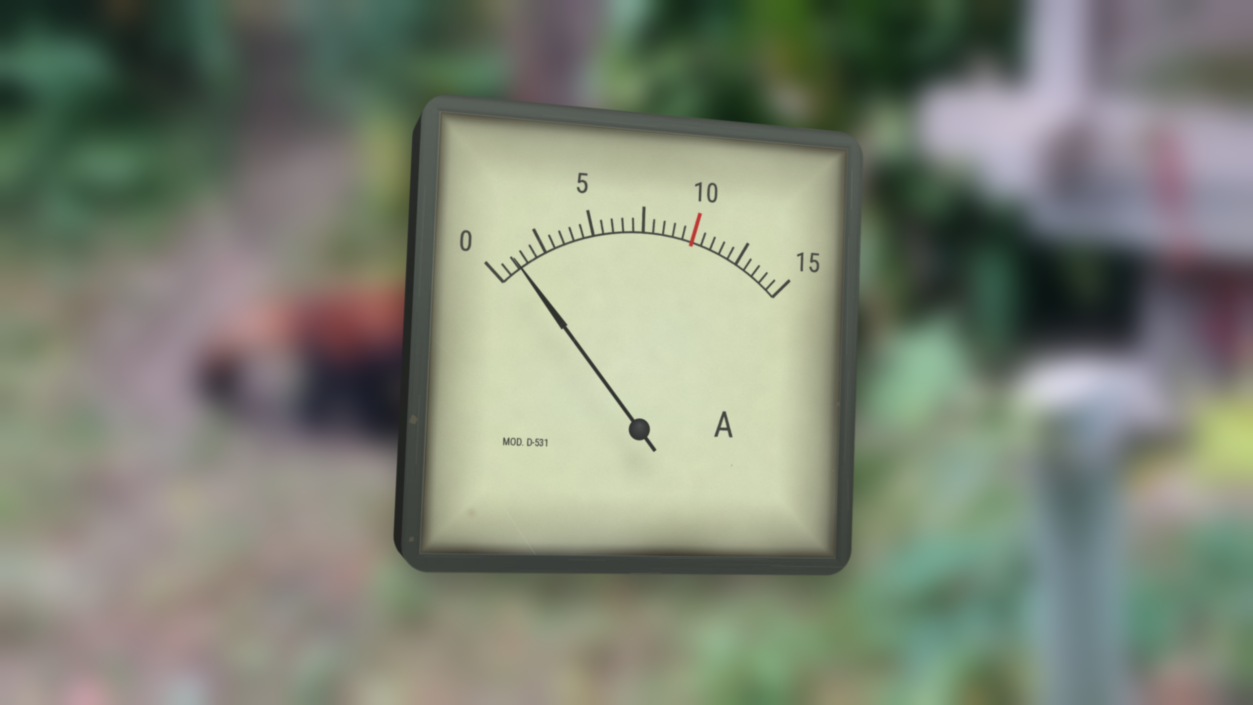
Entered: value=1 unit=A
